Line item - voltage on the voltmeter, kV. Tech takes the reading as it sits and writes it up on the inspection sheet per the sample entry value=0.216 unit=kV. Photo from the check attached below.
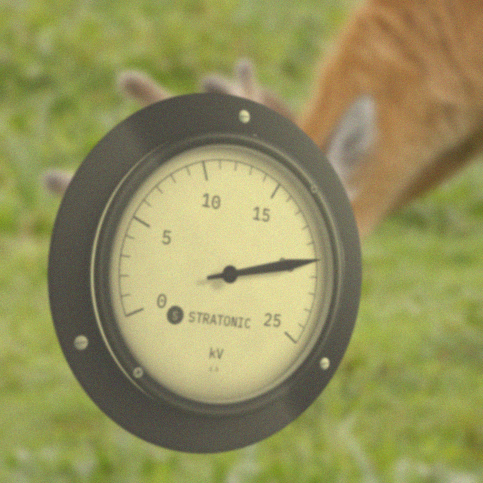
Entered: value=20 unit=kV
